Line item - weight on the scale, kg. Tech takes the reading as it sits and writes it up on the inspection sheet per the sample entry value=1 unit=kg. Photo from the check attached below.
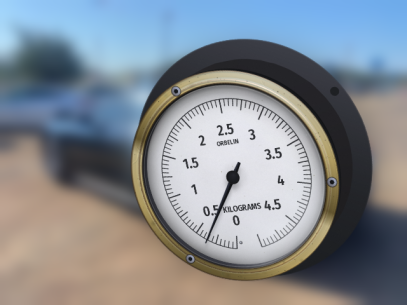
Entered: value=0.35 unit=kg
